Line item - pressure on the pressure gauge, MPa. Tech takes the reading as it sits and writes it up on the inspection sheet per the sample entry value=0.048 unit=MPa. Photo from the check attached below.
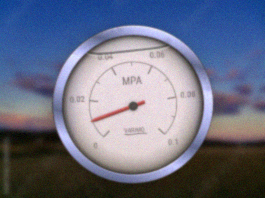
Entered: value=0.01 unit=MPa
